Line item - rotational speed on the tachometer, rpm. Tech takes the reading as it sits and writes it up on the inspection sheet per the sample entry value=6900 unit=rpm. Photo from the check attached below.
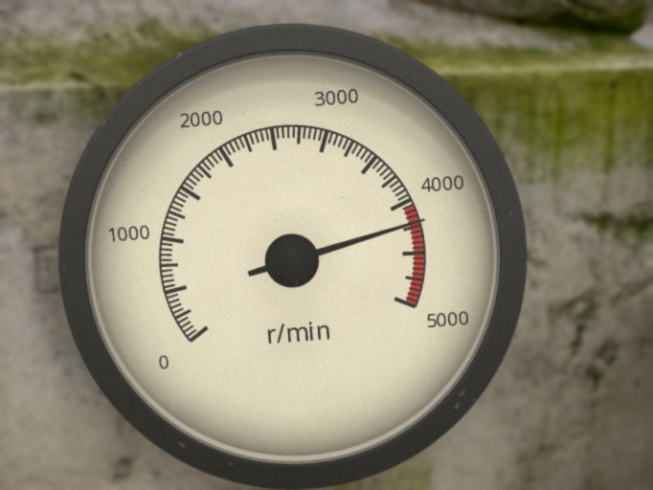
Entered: value=4200 unit=rpm
